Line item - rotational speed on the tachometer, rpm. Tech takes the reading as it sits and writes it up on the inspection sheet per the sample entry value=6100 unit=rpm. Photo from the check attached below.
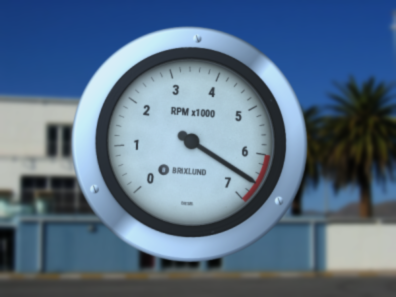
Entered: value=6600 unit=rpm
